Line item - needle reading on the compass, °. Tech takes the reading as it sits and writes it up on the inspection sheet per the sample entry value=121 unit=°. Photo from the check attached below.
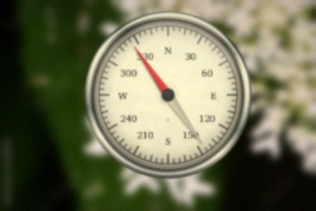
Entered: value=325 unit=°
